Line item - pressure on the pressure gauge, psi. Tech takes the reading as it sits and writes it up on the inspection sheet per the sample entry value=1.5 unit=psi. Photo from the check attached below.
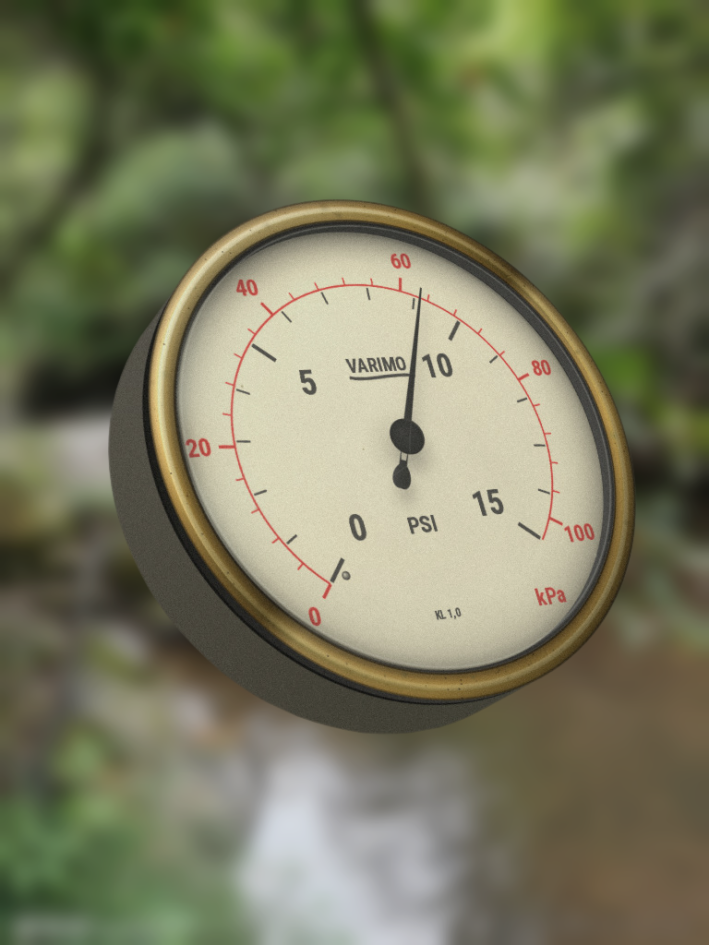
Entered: value=9 unit=psi
